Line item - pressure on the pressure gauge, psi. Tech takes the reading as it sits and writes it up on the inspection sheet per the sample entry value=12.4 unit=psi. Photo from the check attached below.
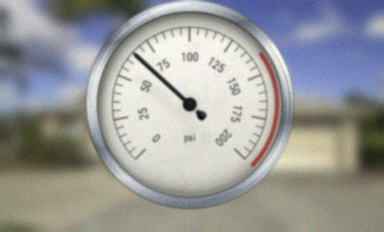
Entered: value=65 unit=psi
